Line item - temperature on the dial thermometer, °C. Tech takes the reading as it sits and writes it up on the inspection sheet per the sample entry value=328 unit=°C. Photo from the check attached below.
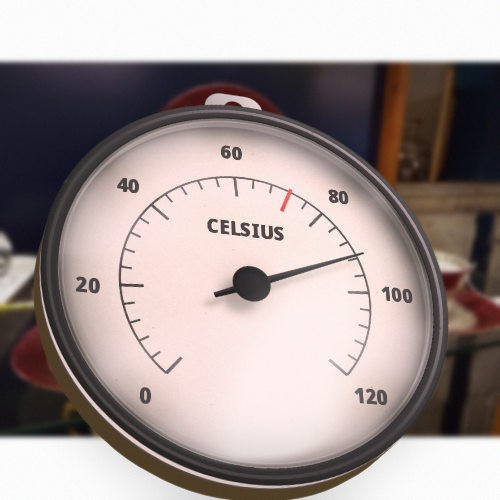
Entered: value=92 unit=°C
